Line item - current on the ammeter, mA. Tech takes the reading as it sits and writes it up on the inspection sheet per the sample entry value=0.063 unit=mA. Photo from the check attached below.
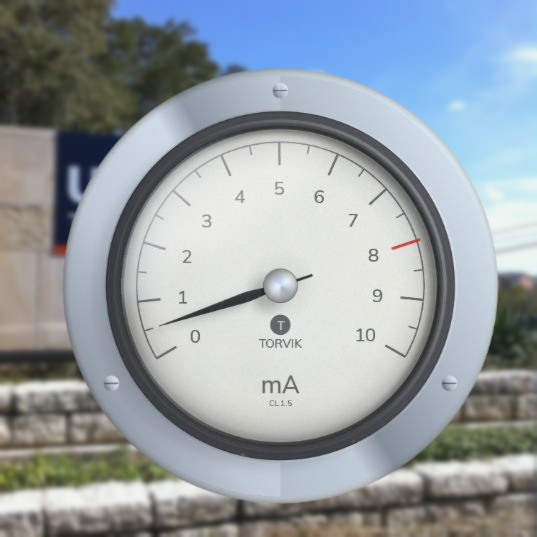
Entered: value=0.5 unit=mA
